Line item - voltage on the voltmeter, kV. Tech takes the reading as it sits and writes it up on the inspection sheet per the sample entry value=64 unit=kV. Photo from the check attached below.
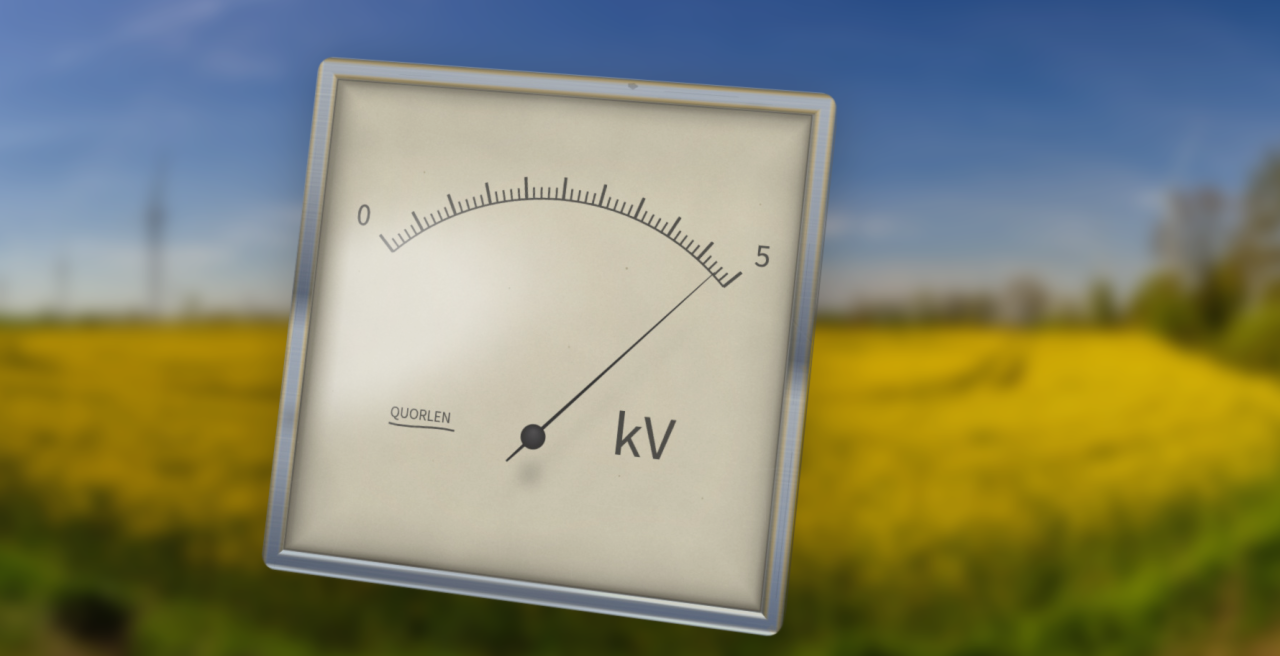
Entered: value=4.8 unit=kV
